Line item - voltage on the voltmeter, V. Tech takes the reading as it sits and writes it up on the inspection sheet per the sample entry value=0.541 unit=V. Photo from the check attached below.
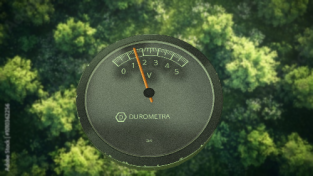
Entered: value=1.5 unit=V
